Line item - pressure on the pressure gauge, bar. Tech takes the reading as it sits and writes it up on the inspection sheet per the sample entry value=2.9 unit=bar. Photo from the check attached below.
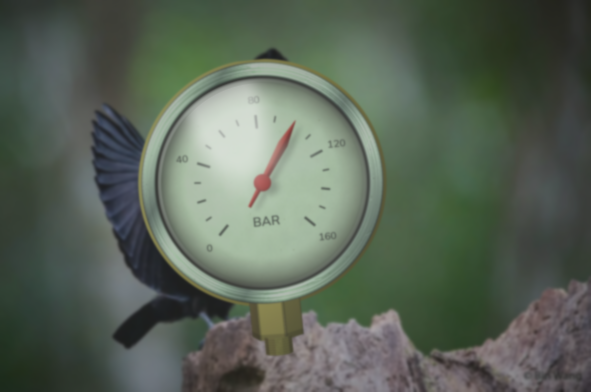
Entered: value=100 unit=bar
